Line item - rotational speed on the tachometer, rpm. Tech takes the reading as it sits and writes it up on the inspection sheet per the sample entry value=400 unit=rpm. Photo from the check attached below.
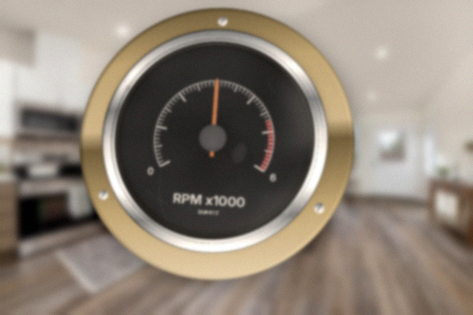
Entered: value=3000 unit=rpm
